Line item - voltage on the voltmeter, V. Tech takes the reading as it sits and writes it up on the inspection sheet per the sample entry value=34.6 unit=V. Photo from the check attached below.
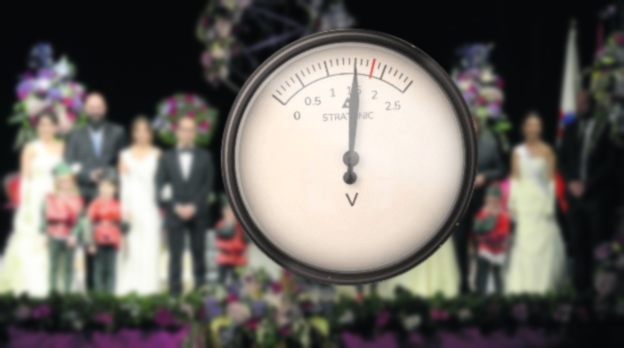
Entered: value=1.5 unit=V
